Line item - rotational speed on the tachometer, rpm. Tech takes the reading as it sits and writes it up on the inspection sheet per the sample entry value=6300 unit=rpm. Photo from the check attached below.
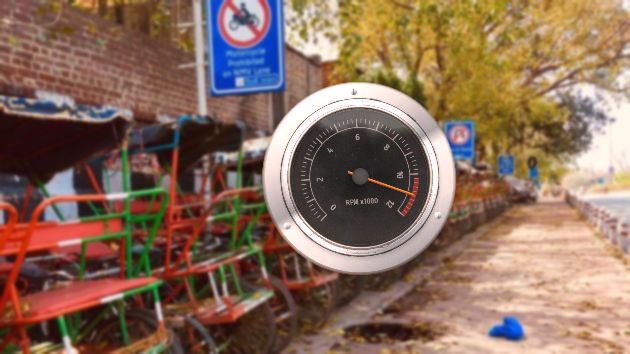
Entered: value=11000 unit=rpm
